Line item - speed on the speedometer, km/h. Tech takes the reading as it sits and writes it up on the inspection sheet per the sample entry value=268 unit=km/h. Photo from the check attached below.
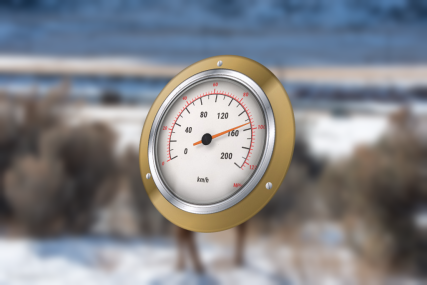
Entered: value=155 unit=km/h
